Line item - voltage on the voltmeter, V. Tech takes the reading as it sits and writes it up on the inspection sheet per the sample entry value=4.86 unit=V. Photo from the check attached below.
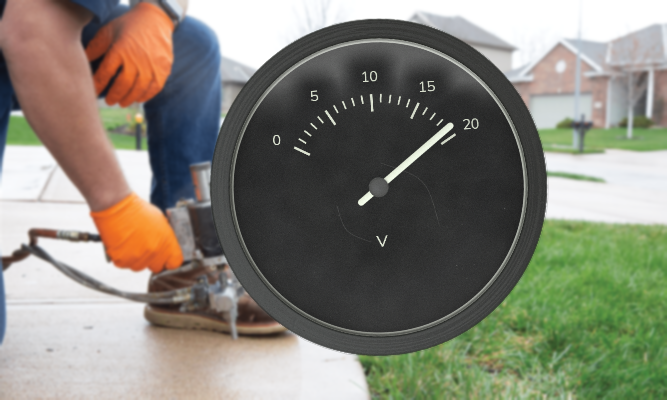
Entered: value=19 unit=V
